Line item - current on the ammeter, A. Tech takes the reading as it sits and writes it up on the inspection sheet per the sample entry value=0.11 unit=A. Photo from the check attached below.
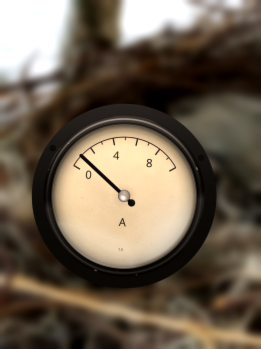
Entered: value=1 unit=A
